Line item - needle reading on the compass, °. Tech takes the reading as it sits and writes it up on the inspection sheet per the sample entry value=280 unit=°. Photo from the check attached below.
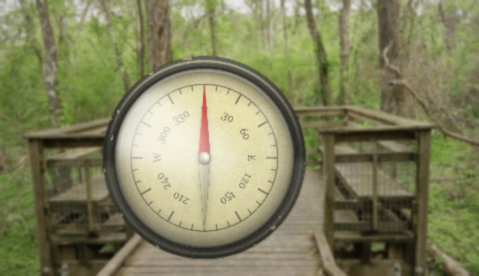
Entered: value=0 unit=°
